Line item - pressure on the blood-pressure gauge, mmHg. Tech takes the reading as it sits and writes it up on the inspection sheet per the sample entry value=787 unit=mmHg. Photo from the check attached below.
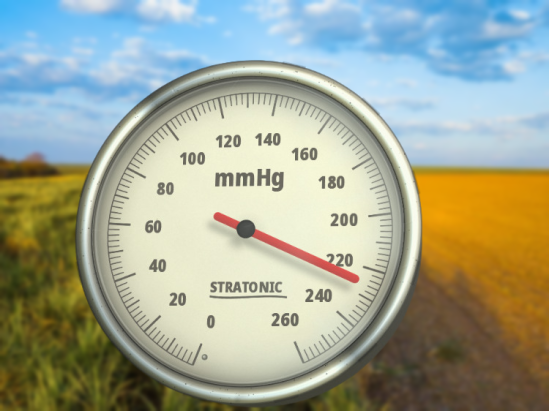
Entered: value=226 unit=mmHg
